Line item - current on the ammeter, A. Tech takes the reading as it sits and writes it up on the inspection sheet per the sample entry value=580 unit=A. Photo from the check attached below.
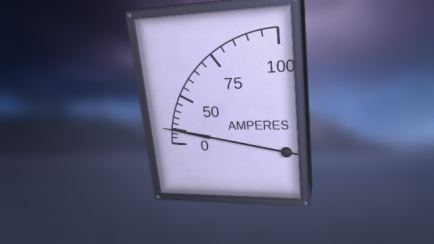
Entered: value=25 unit=A
